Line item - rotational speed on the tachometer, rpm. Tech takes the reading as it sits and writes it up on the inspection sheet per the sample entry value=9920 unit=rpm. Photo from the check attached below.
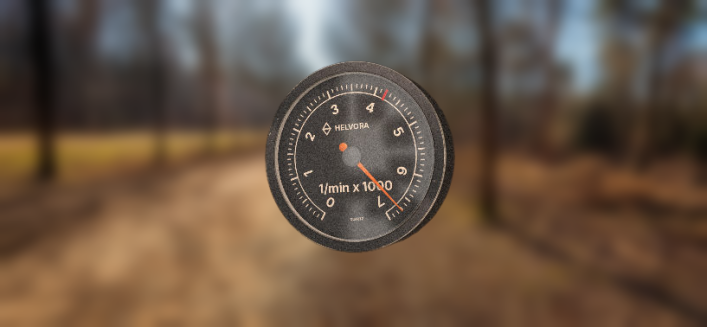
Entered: value=6700 unit=rpm
